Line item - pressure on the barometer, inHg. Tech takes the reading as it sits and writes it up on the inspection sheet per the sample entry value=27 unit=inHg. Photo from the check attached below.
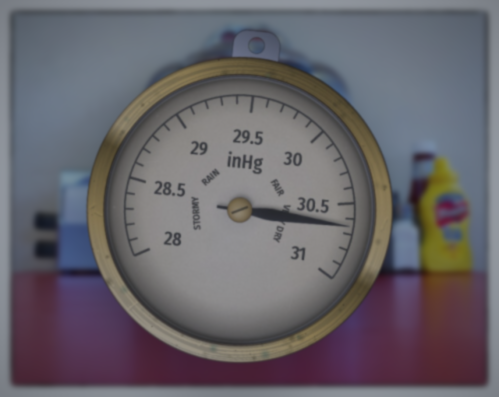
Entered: value=30.65 unit=inHg
